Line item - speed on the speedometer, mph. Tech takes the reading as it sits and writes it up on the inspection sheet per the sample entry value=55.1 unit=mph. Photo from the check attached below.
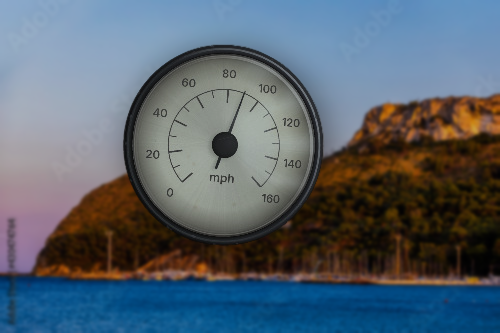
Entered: value=90 unit=mph
